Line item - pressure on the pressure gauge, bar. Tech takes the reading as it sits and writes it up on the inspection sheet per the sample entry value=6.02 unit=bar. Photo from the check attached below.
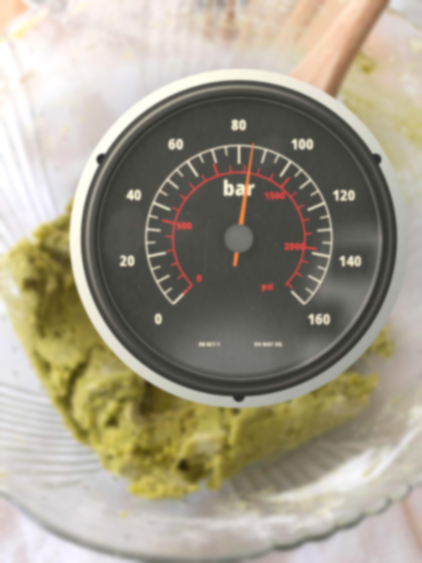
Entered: value=85 unit=bar
